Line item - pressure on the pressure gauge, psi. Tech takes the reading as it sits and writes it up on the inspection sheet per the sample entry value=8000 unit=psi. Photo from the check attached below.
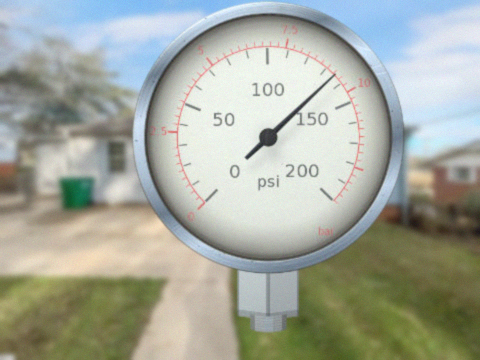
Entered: value=135 unit=psi
